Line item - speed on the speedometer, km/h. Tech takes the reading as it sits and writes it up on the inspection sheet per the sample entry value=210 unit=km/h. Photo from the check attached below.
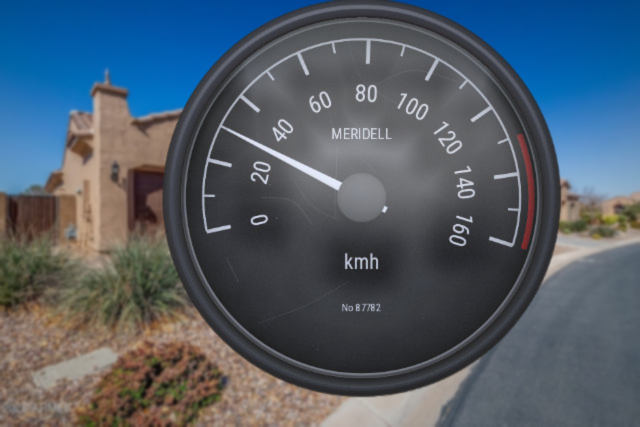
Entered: value=30 unit=km/h
